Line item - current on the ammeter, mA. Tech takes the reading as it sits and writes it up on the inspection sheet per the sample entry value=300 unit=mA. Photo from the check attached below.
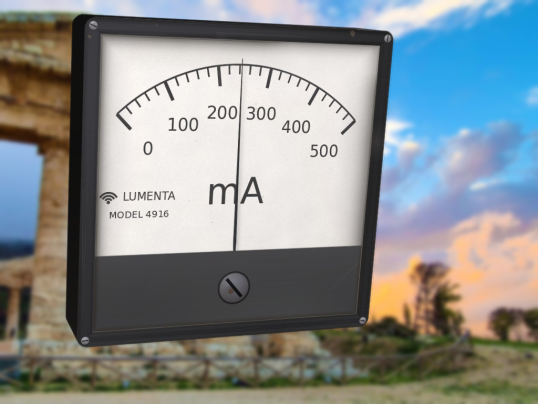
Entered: value=240 unit=mA
